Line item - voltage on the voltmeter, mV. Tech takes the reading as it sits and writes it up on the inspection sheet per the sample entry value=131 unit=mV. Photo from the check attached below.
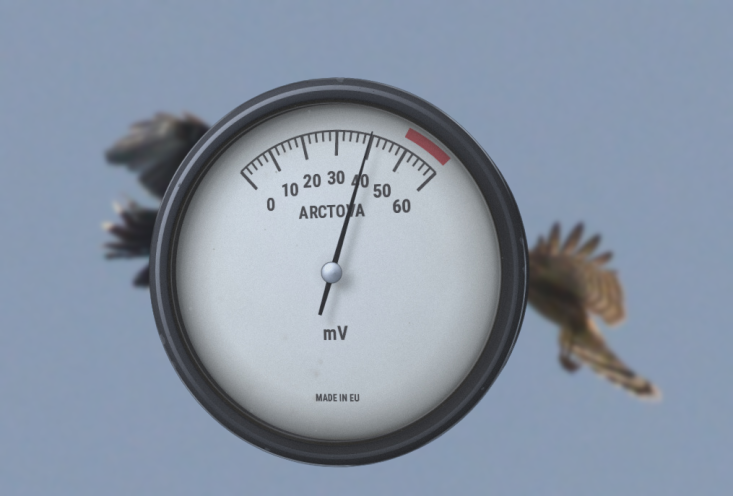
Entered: value=40 unit=mV
